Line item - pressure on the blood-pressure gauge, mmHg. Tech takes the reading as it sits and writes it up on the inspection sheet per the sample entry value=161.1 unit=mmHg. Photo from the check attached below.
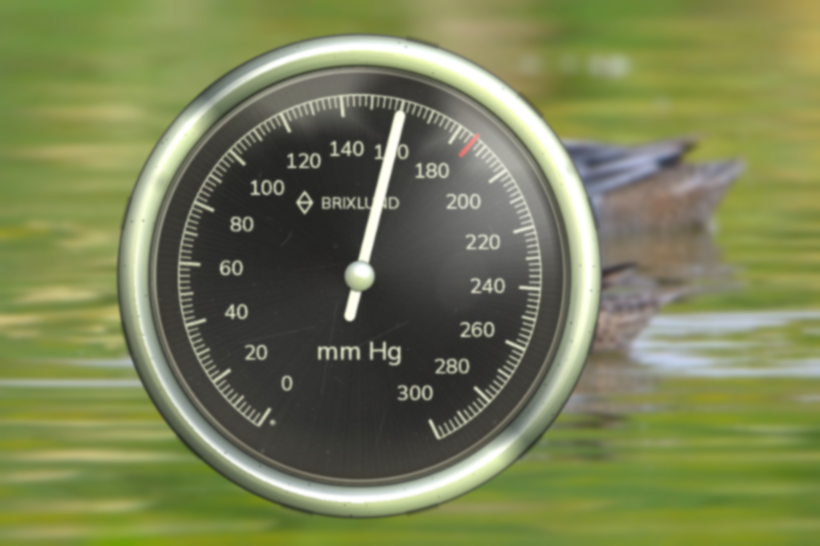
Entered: value=160 unit=mmHg
